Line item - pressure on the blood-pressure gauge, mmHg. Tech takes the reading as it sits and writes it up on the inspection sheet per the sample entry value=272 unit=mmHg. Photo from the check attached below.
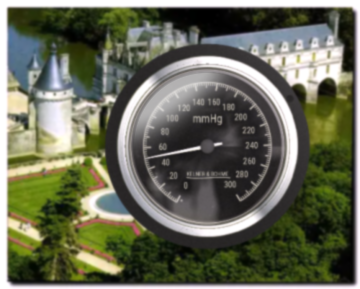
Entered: value=50 unit=mmHg
